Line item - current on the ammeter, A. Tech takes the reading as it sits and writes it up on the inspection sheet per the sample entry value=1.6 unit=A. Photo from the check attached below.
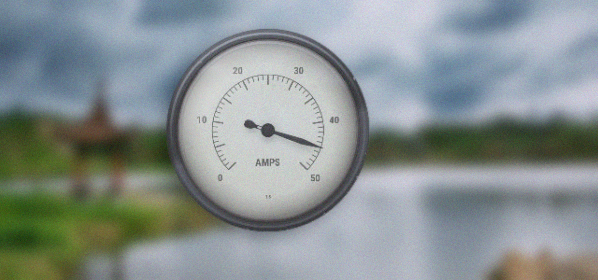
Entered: value=45 unit=A
